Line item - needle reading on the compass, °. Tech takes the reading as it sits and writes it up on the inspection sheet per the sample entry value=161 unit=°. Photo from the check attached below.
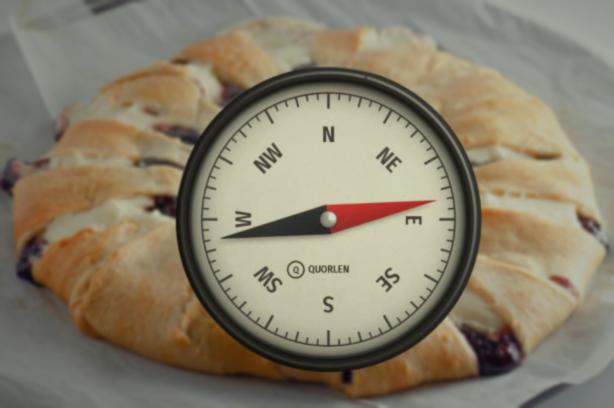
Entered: value=80 unit=°
